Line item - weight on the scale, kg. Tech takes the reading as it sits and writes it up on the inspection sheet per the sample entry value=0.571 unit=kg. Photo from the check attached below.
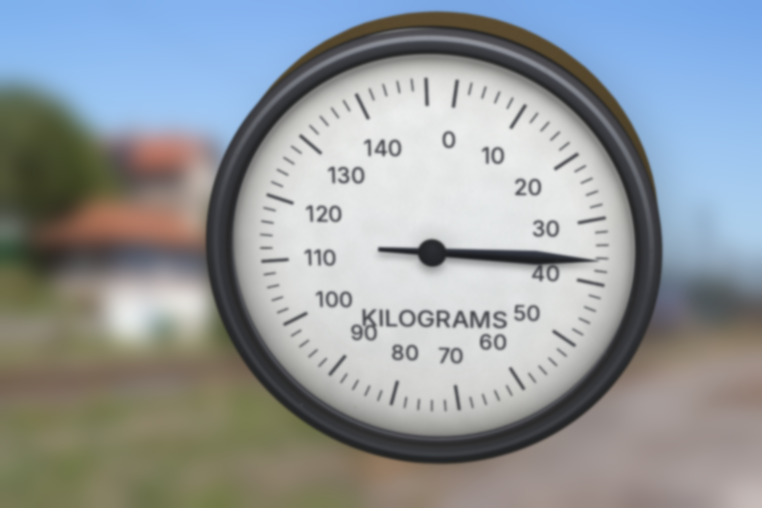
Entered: value=36 unit=kg
